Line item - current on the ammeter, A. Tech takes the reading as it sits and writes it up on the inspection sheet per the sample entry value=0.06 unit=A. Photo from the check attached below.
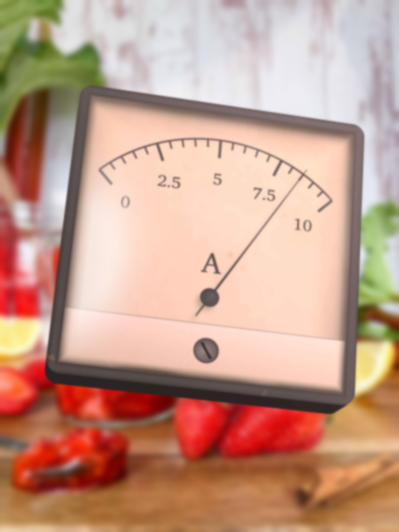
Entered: value=8.5 unit=A
